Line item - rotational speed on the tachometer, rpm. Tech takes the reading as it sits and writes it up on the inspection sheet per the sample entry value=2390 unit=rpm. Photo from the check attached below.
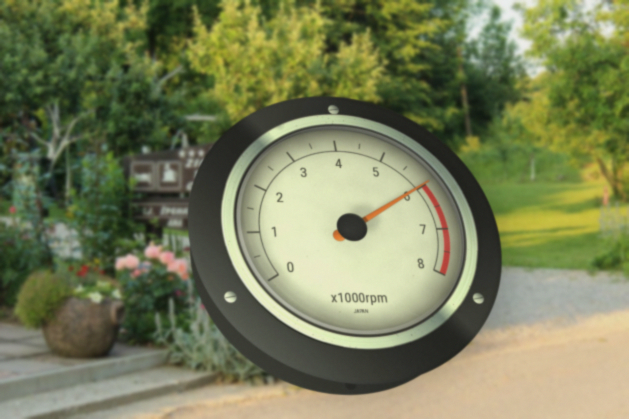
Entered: value=6000 unit=rpm
